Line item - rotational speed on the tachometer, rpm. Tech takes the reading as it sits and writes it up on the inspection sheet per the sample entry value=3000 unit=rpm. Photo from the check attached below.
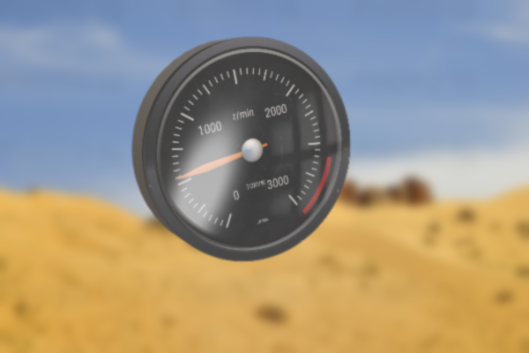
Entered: value=550 unit=rpm
